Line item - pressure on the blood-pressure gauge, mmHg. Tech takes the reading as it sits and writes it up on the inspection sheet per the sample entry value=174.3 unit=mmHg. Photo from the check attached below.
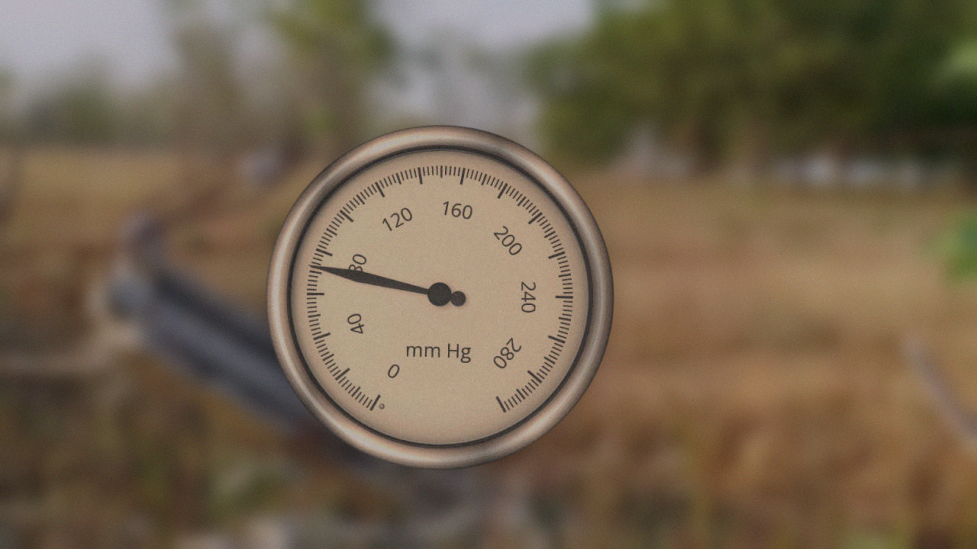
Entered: value=72 unit=mmHg
